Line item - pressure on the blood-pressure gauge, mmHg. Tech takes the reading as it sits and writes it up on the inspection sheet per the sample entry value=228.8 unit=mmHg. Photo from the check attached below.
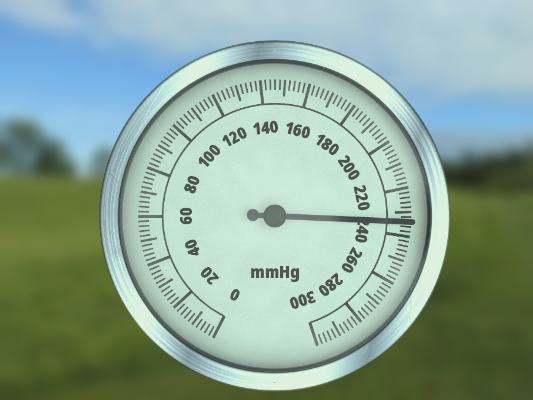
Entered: value=234 unit=mmHg
